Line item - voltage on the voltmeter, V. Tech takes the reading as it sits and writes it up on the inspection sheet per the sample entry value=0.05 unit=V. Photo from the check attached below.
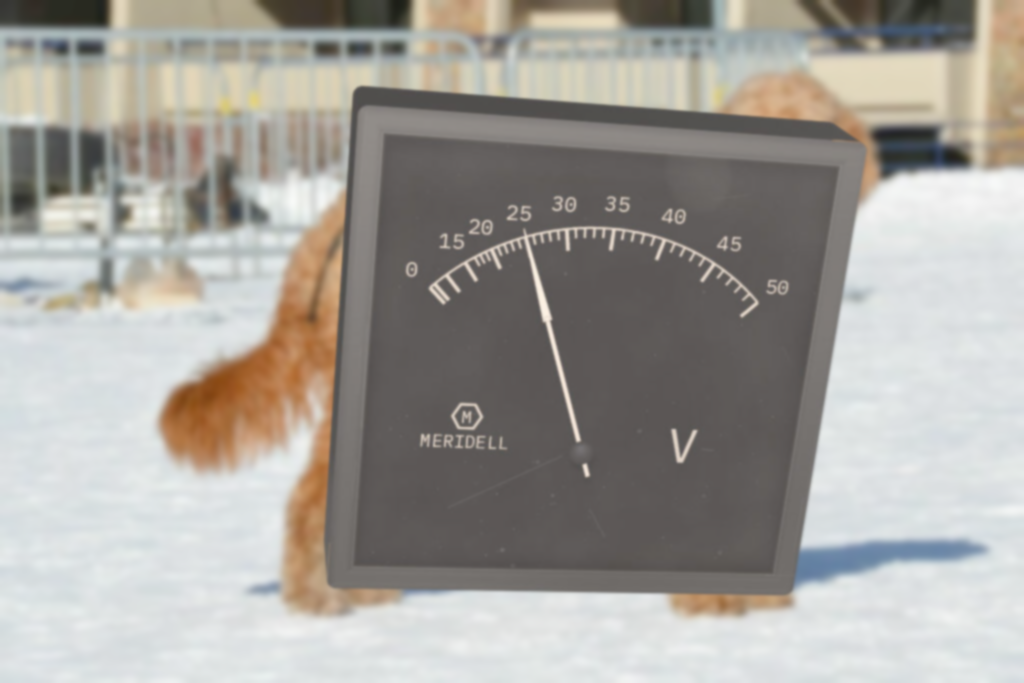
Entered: value=25 unit=V
